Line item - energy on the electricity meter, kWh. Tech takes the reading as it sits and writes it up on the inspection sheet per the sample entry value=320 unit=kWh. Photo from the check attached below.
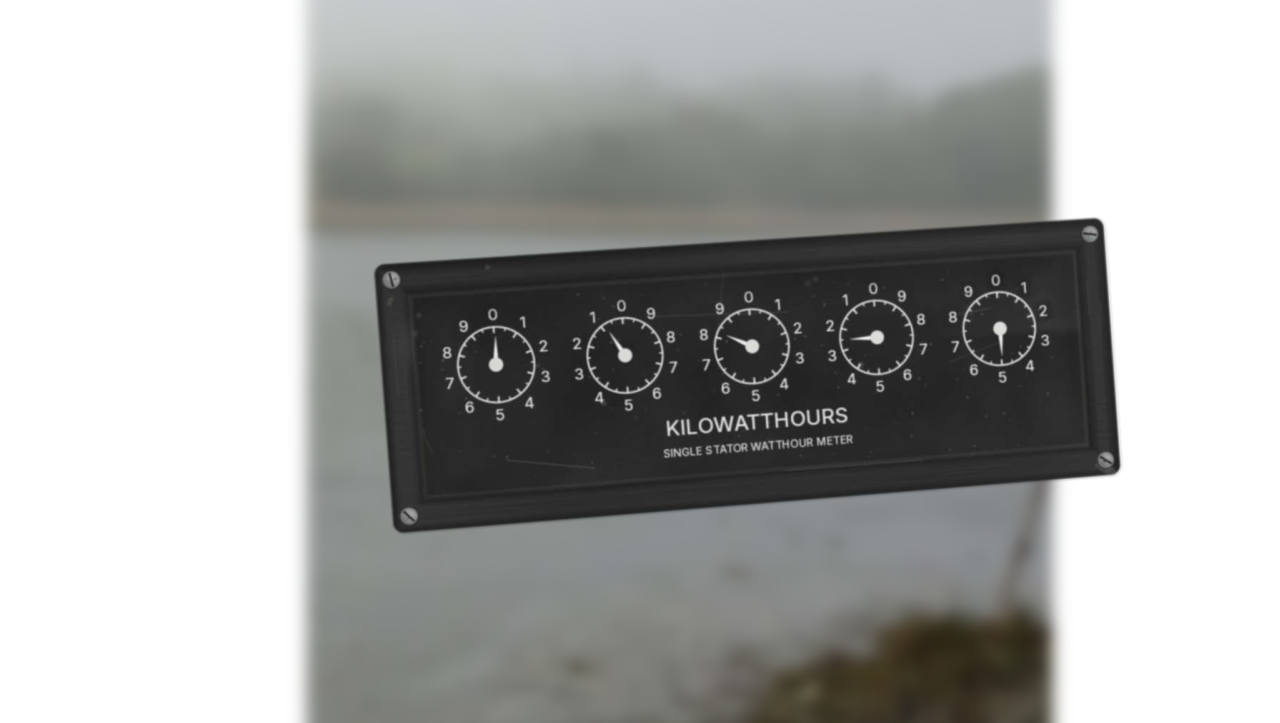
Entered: value=825 unit=kWh
